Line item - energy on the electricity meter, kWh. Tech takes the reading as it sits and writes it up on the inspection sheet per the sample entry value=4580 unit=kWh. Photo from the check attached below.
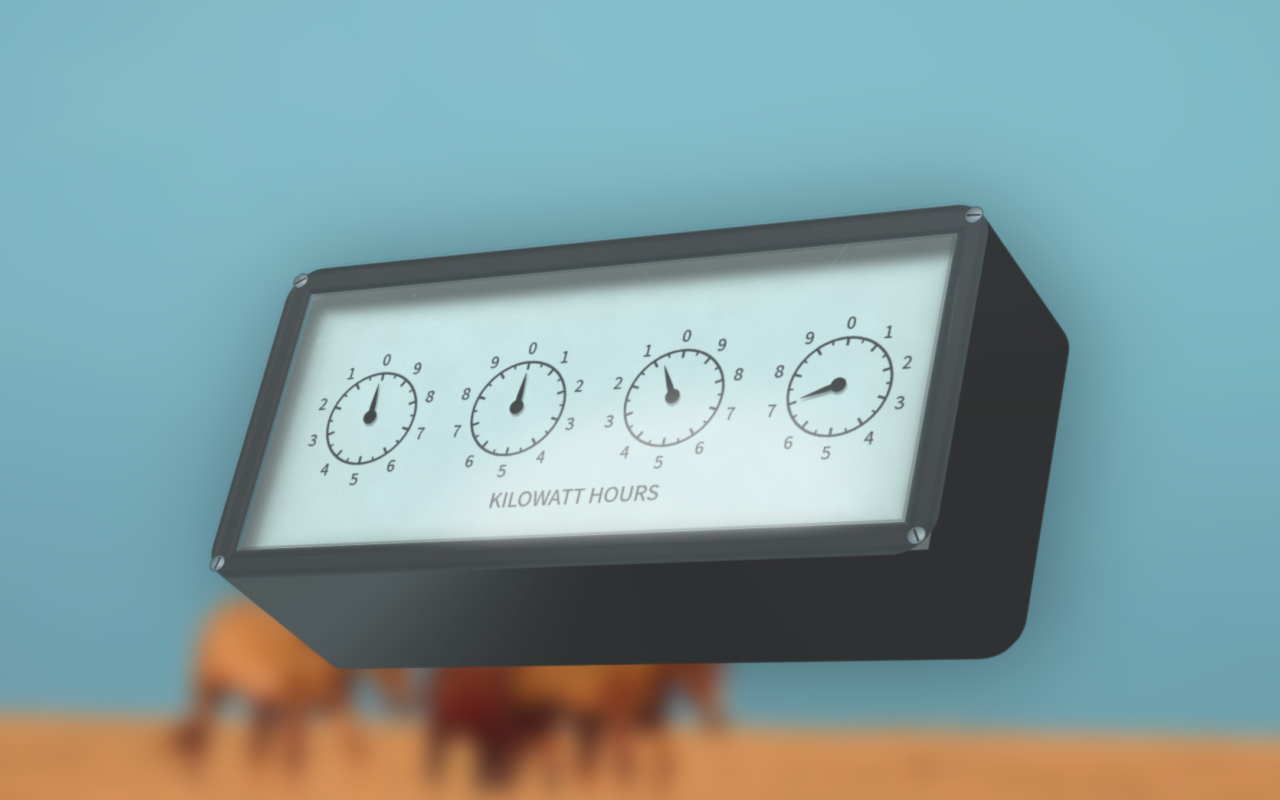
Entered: value=7 unit=kWh
